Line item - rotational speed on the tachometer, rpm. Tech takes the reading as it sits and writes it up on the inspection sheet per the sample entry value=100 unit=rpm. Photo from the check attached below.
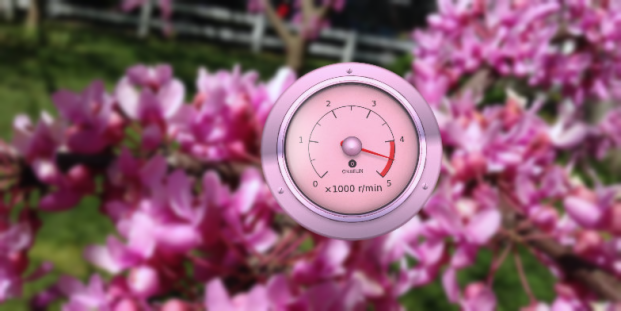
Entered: value=4500 unit=rpm
